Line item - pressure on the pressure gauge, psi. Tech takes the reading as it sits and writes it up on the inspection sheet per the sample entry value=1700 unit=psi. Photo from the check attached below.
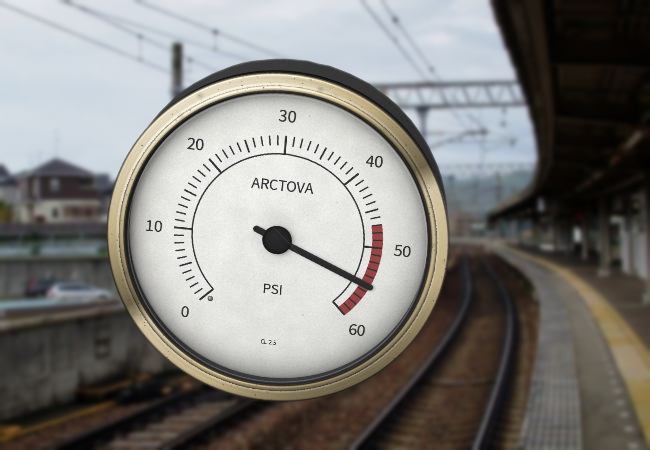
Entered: value=55 unit=psi
